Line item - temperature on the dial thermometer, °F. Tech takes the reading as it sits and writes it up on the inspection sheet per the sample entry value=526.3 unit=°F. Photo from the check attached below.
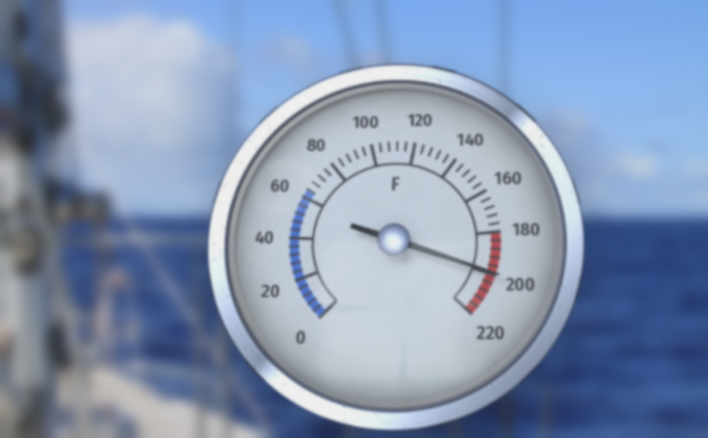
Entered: value=200 unit=°F
